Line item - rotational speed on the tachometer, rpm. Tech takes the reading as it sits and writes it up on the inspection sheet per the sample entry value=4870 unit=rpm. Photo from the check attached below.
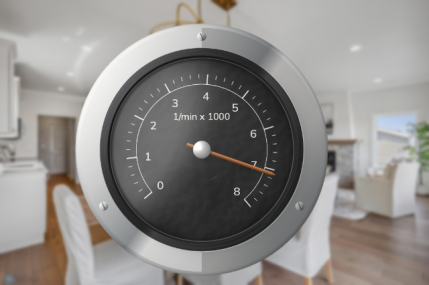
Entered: value=7100 unit=rpm
